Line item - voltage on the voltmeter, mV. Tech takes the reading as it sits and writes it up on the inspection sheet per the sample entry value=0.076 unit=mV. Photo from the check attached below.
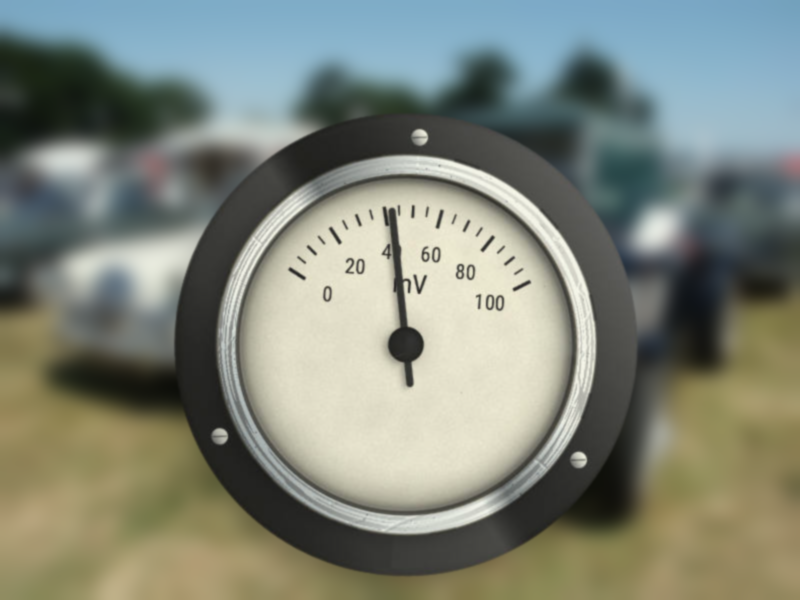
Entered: value=42.5 unit=mV
